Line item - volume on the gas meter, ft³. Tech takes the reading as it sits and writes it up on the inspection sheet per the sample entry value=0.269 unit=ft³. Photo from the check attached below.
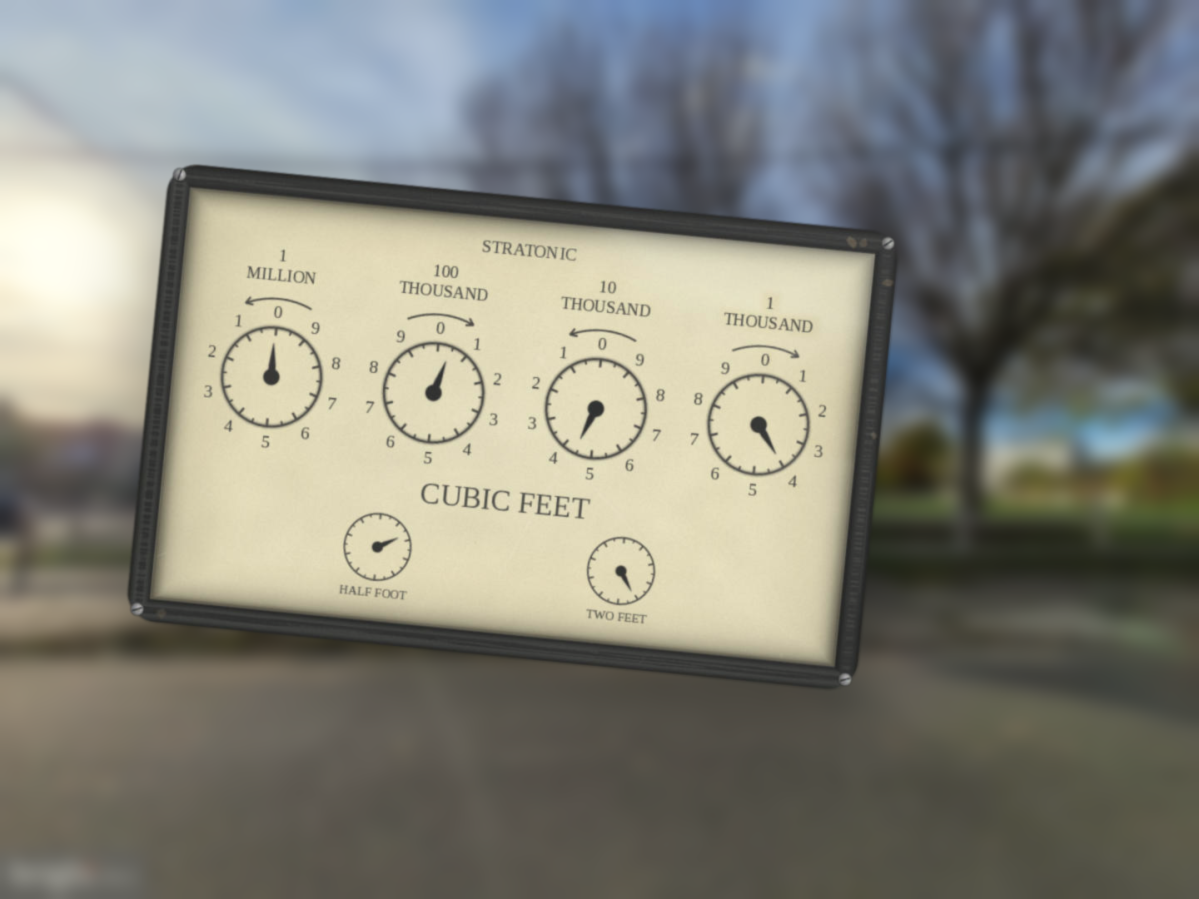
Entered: value=4400 unit=ft³
